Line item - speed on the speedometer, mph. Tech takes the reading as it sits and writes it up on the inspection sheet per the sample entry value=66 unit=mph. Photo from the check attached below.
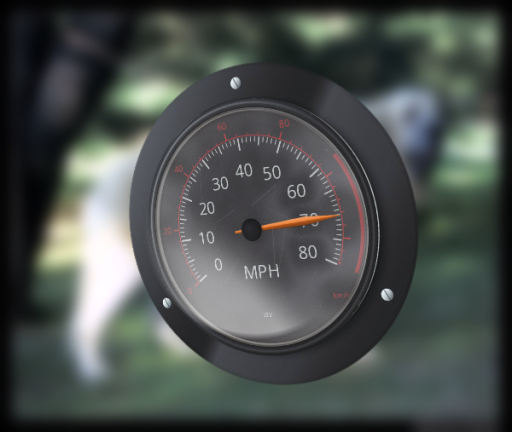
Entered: value=70 unit=mph
